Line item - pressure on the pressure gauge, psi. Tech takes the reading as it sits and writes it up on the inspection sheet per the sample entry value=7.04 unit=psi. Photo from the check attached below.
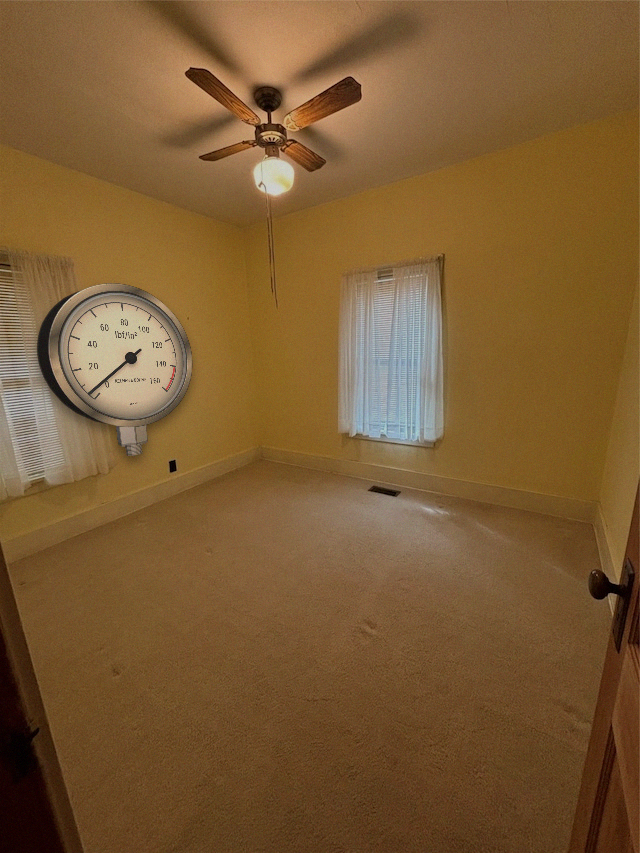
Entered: value=5 unit=psi
